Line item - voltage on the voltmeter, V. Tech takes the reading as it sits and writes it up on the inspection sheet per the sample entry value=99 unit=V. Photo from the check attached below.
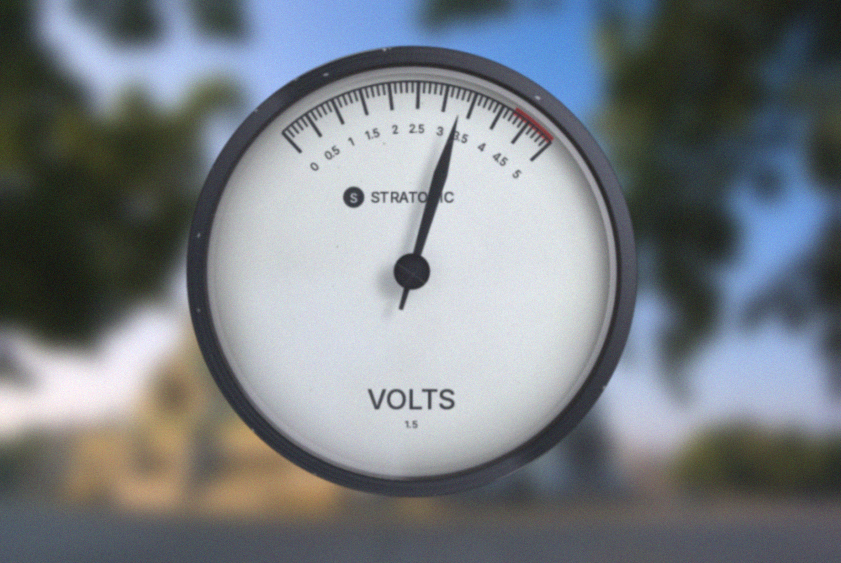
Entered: value=3.3 unit=V
